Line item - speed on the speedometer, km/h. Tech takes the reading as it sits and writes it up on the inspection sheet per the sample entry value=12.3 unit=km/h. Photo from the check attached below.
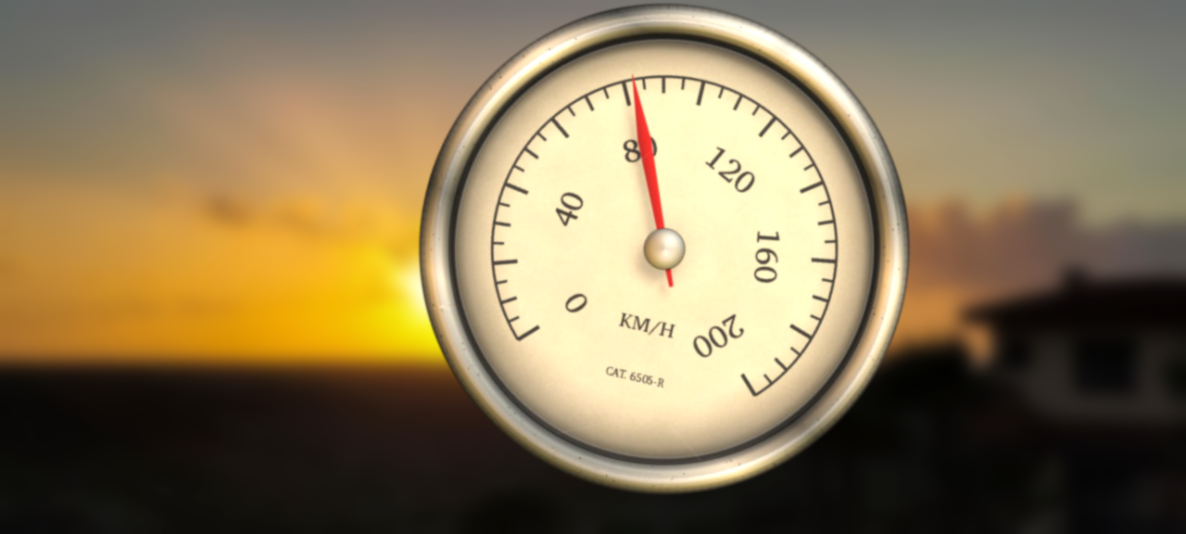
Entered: value=82.5 unit=km/h
